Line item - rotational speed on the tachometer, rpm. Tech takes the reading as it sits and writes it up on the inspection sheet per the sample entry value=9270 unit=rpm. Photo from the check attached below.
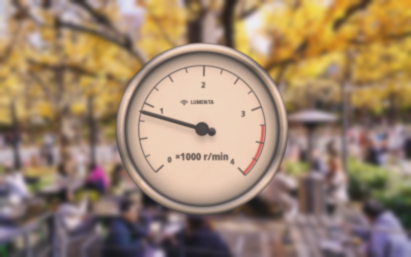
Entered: value=875 unit=rpm
